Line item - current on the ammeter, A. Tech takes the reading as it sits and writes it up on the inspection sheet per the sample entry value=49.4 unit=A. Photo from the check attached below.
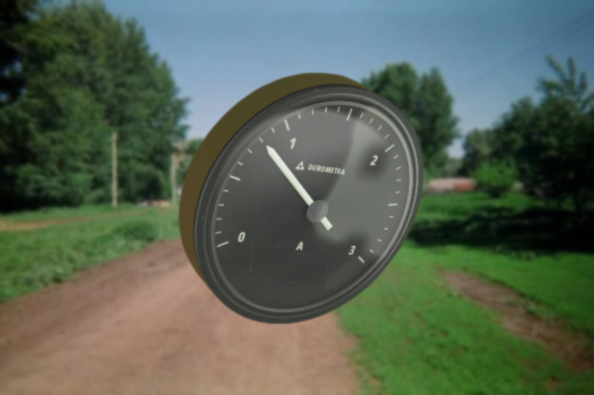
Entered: value=0.8 unit=A
